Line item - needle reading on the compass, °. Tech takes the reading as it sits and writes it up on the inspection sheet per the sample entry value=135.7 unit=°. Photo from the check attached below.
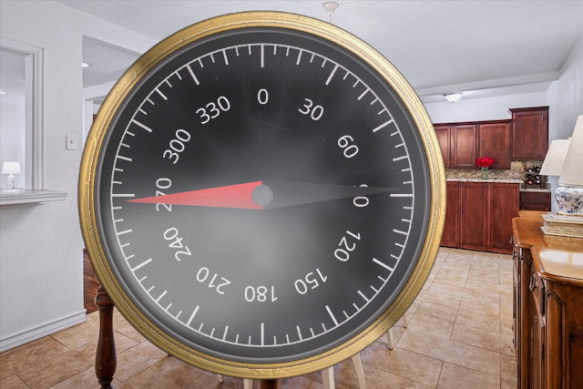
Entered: value=267.5 unit=°
